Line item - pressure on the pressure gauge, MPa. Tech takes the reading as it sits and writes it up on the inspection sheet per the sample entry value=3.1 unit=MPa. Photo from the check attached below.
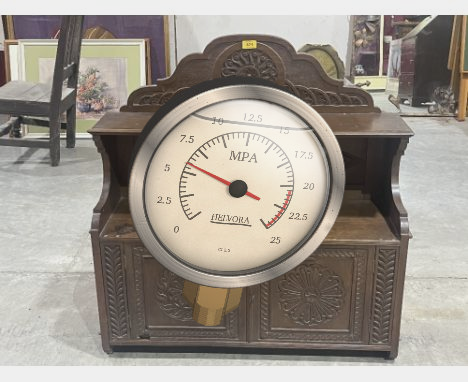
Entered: value=6 unit=MPa
